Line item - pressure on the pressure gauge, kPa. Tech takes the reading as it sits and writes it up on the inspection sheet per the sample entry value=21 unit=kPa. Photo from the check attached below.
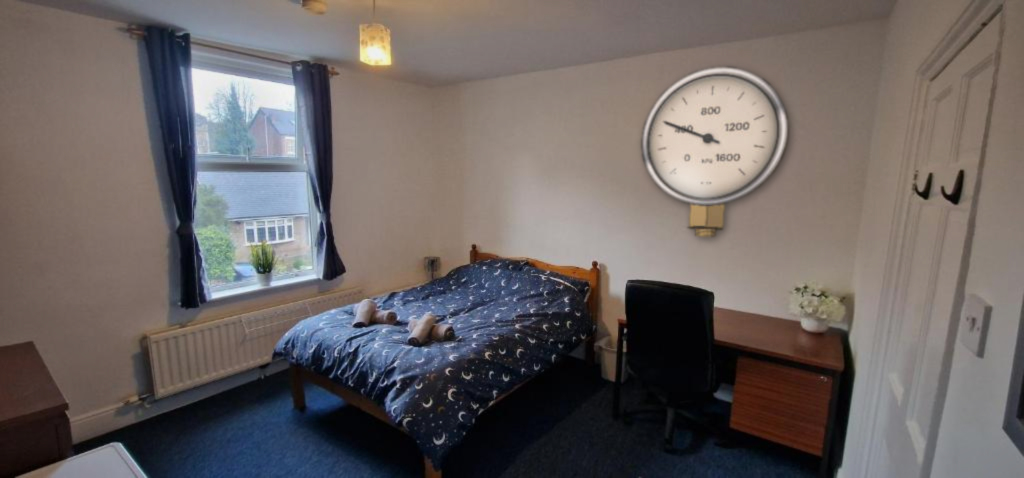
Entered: value=400 unit=kPa
